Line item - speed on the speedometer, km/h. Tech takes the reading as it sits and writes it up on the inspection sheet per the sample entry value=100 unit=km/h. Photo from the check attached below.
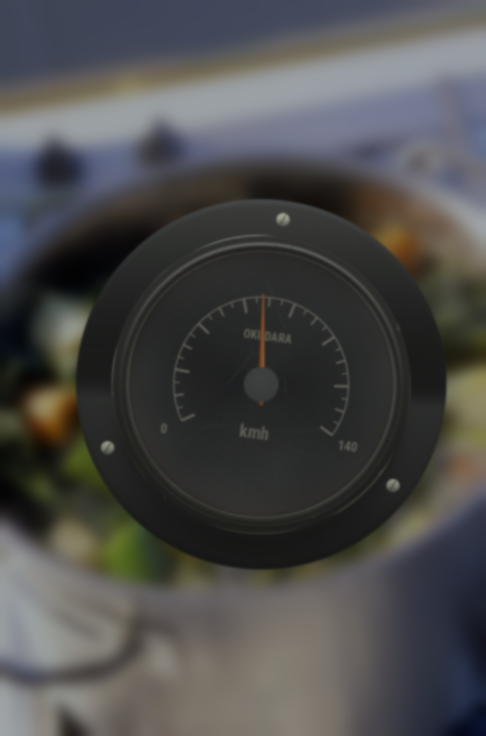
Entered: value=67.5 unit=km/h
